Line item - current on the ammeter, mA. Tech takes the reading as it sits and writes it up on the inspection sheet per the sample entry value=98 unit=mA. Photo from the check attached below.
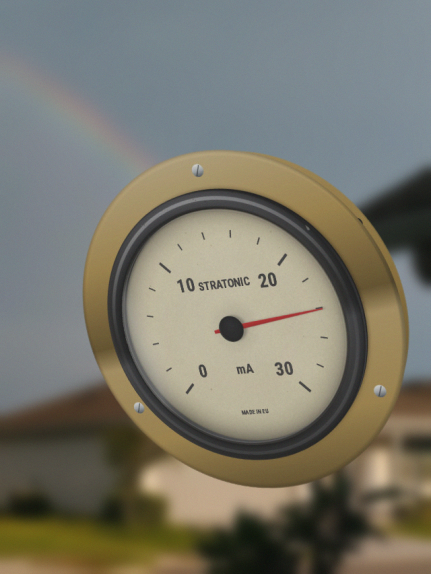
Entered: value=24 unit=mA
